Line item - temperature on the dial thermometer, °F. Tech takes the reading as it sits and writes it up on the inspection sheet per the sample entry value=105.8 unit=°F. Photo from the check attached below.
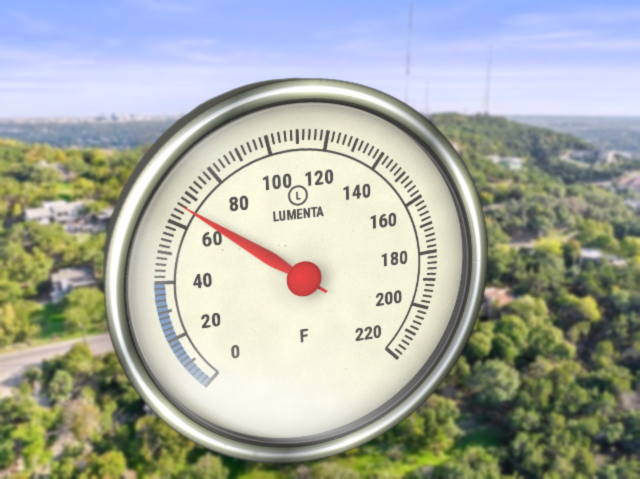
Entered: value=66 unit=°F
